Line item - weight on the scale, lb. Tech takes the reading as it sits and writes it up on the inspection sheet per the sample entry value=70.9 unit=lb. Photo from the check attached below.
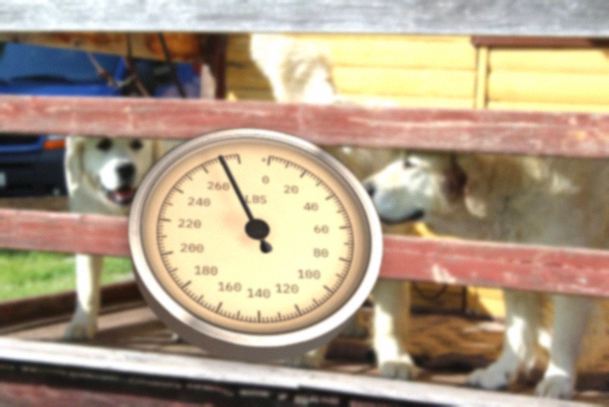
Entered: value=270 unit=lb
